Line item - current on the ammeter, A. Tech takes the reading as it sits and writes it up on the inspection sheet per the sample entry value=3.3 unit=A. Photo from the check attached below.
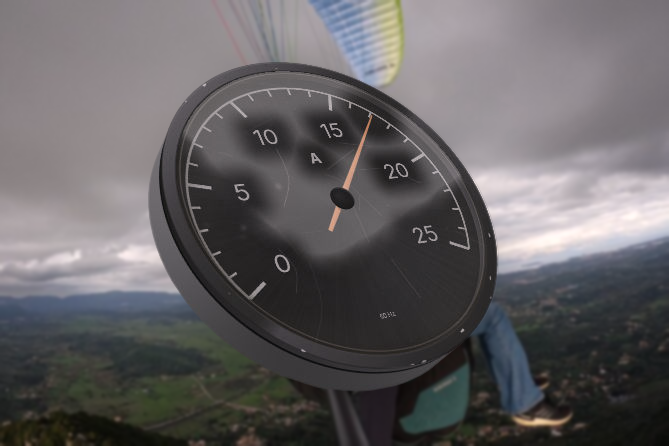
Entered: value=17 unit=A
